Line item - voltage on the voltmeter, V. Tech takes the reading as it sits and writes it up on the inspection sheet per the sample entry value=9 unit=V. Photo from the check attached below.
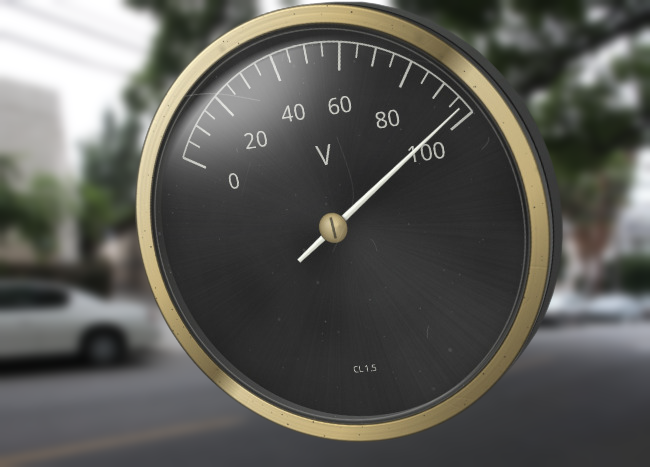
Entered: value=97.5 unit=V
